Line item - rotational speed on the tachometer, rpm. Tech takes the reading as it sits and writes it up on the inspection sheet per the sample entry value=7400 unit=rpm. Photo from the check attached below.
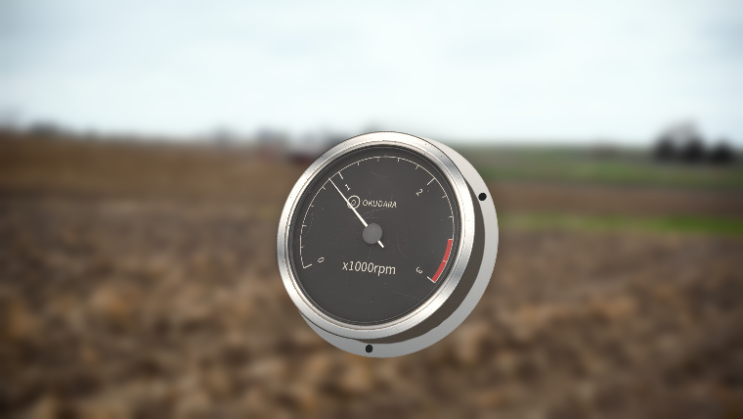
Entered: value=900 unit=rpm
